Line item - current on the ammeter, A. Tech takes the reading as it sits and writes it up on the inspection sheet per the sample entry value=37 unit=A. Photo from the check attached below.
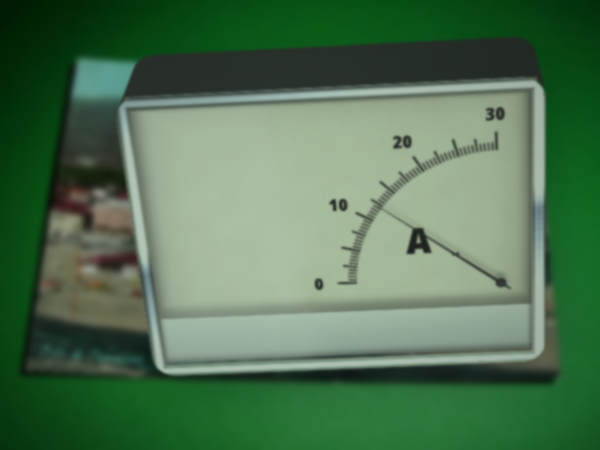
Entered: value=12.5 unit=A
